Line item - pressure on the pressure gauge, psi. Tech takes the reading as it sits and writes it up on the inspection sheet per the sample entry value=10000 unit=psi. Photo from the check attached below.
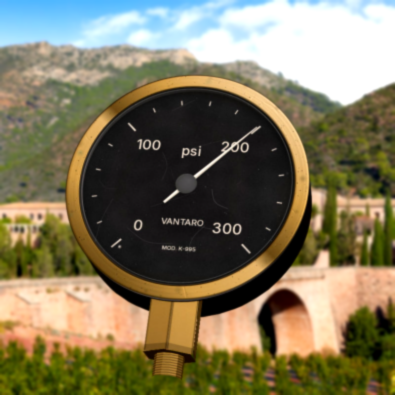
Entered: value=200 unit=psi
